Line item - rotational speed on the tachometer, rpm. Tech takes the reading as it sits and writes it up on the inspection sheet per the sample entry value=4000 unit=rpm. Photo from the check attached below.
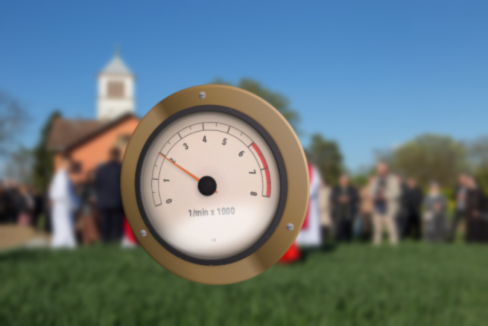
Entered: value=2000 unit=rpm
